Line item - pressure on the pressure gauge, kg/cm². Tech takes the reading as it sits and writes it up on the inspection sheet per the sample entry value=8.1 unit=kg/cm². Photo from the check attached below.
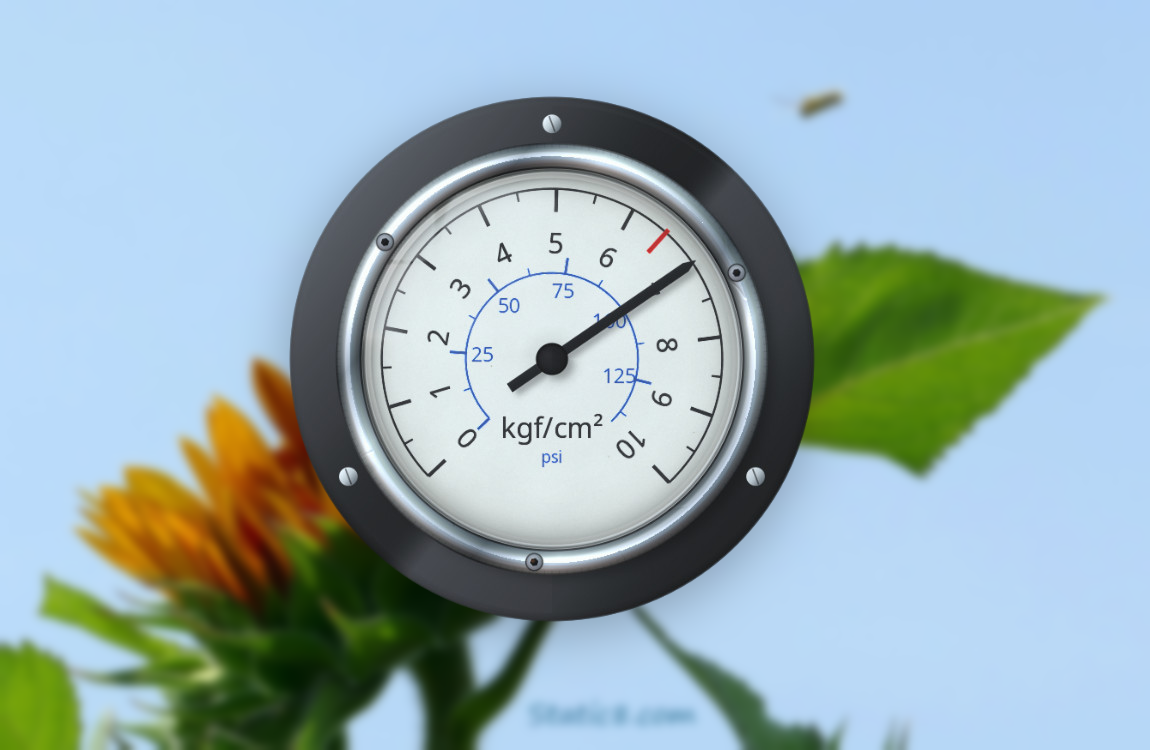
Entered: value=7 unit=kg/cm²
